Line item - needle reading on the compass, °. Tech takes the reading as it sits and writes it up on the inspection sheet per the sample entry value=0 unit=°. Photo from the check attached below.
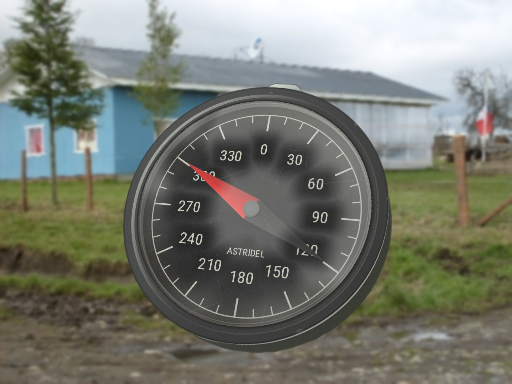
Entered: value=300 unit=°
